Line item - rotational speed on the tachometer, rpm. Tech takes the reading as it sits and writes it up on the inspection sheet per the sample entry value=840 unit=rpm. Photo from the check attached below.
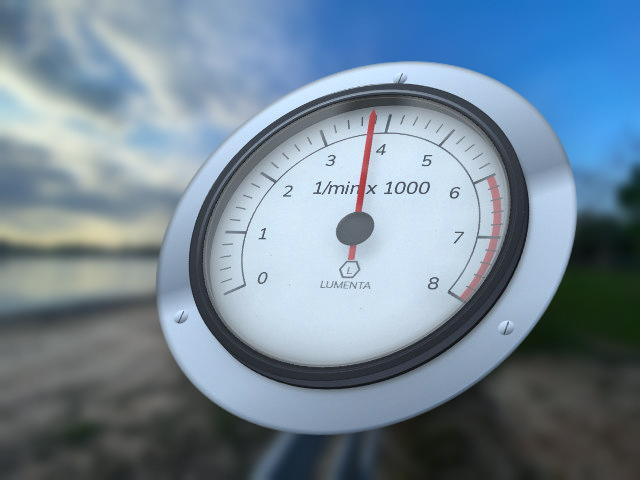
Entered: value=3800 unit=rpm
